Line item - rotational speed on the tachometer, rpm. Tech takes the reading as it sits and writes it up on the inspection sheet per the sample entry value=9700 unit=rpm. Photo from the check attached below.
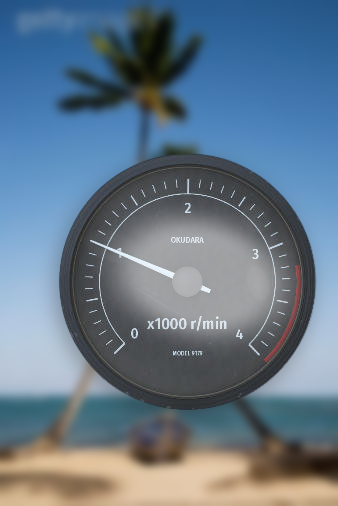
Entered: value=1000 unit=rpm
